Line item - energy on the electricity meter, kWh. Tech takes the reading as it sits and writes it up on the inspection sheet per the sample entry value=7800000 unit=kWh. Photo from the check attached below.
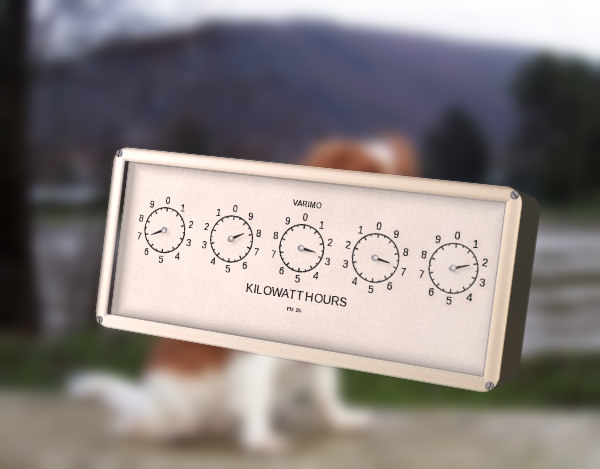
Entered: value=68272 unit=kWh
